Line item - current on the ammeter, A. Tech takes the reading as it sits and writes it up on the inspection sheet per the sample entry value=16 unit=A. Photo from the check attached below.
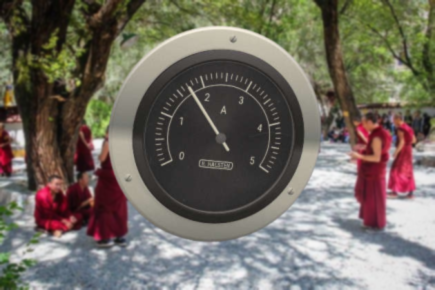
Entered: value=1.7 unit=A
